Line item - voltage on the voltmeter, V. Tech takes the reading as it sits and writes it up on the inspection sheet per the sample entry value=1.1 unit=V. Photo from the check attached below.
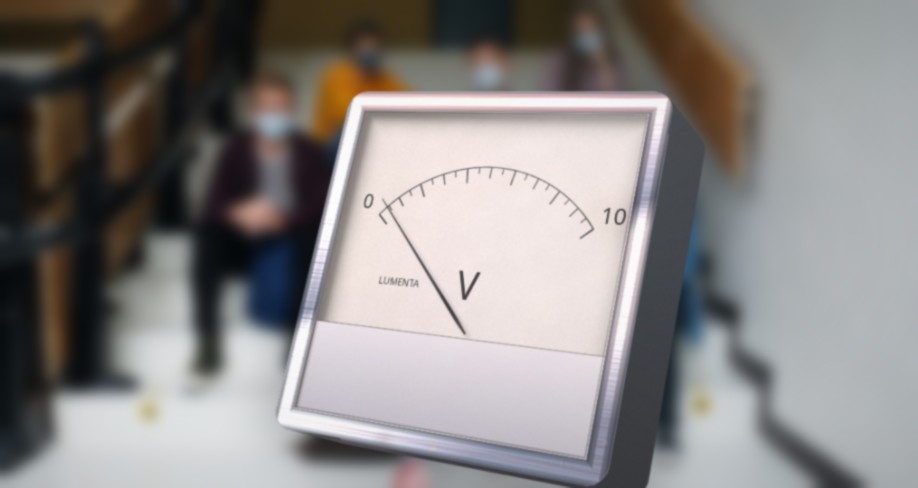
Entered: value=0.5 unit=V
